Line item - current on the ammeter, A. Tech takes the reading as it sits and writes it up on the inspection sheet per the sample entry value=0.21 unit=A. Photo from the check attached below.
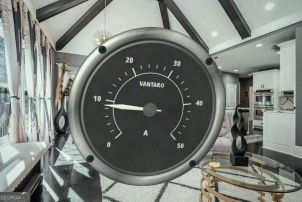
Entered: value=9 unit=A
